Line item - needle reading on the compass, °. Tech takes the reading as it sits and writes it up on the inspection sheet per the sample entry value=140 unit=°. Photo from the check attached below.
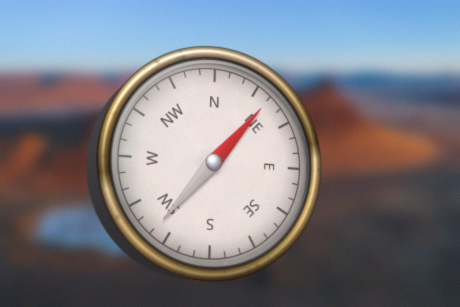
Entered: value=40 unit=°
